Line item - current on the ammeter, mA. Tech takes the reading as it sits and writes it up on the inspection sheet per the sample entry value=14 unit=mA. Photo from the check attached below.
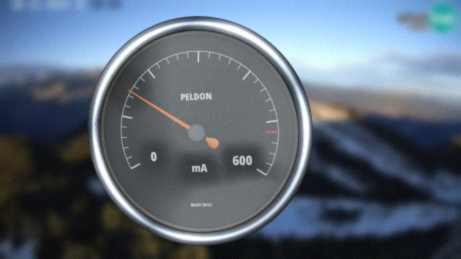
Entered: value=150 unit=mA
